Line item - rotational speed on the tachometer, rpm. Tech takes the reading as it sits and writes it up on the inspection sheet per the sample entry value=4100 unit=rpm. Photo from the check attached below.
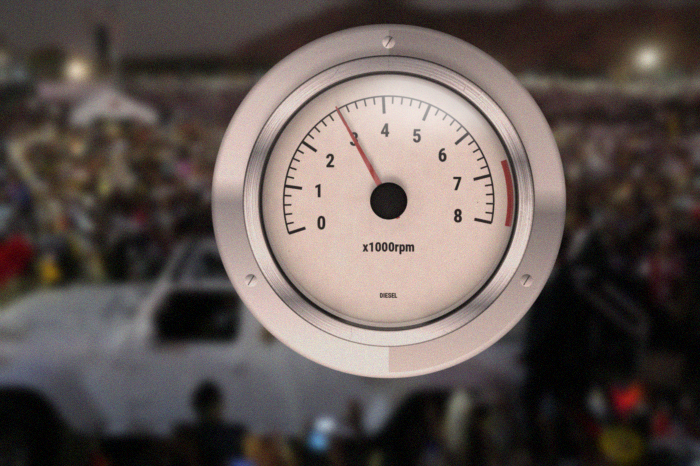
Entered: value=3000 unit=rpm
